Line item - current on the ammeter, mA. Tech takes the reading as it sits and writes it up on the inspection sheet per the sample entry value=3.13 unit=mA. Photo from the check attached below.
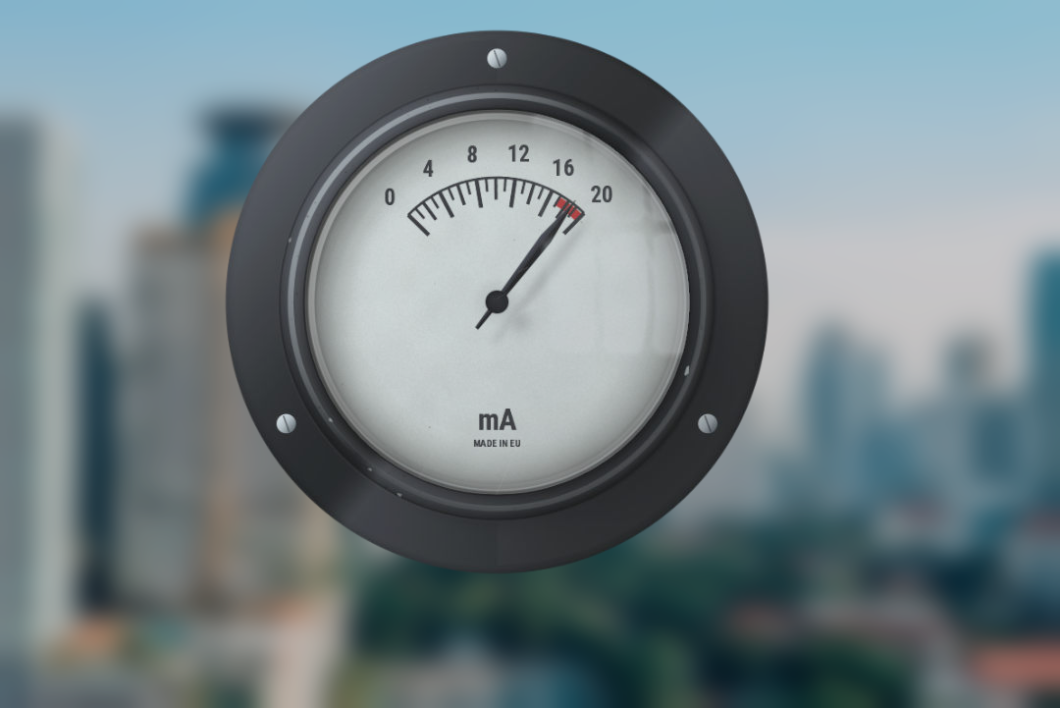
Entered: value=18.5 unit=mA
